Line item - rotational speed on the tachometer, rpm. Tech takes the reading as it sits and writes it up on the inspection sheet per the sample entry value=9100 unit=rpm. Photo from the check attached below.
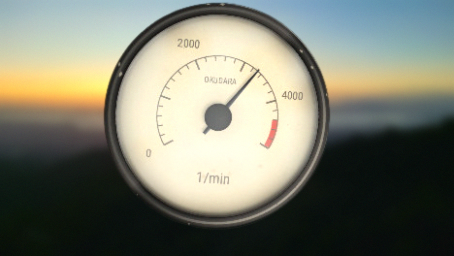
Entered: value=3300 unit=rpm
